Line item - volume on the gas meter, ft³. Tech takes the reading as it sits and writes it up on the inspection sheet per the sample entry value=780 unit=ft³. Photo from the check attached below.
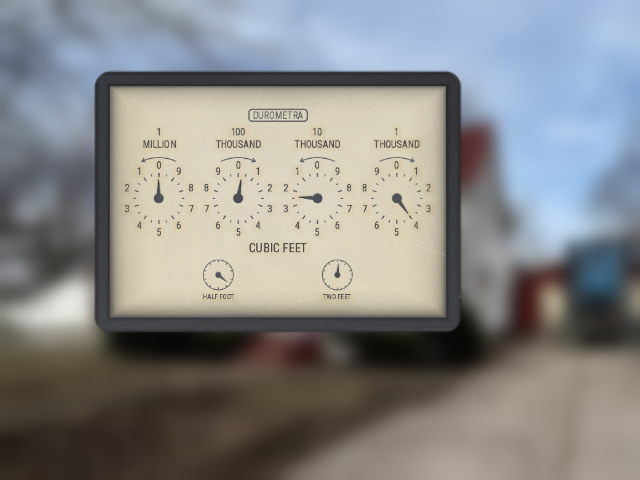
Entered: value=2400 unit=ft³
